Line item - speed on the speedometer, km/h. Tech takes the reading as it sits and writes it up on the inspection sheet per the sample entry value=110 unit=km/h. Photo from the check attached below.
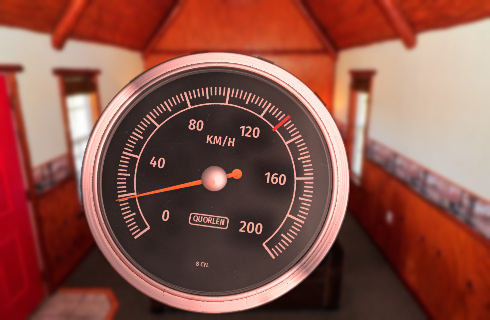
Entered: value=18 unit=km/h
